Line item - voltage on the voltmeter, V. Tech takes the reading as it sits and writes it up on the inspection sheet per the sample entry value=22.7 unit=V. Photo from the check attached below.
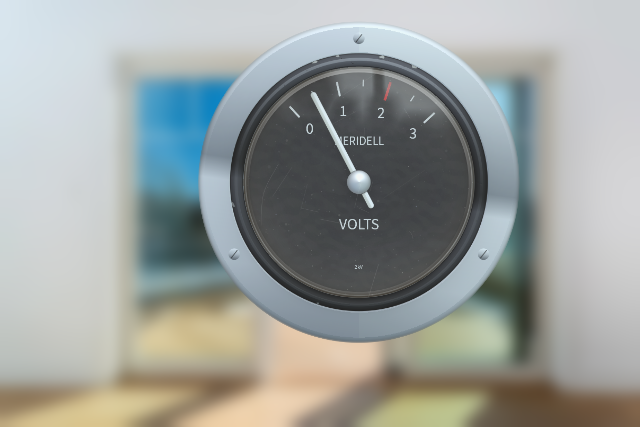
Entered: value=0.5 unit=V
